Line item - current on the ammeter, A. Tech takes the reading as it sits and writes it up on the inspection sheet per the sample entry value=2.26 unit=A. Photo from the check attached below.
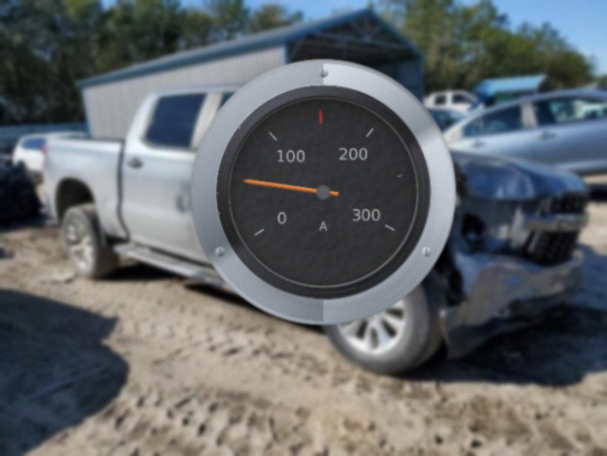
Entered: value=50 unit=A
